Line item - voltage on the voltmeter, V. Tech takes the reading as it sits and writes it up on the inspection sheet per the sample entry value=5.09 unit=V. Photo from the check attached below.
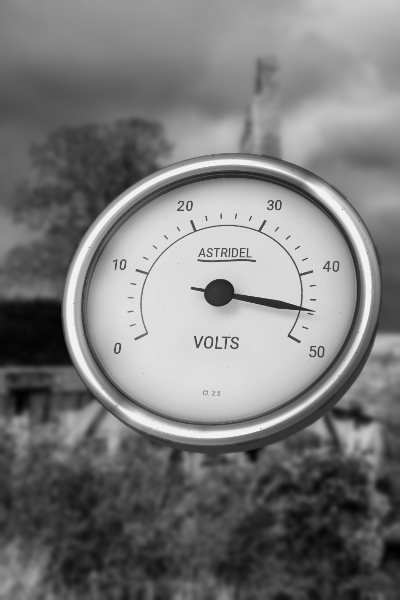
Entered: value=46 unit=V
